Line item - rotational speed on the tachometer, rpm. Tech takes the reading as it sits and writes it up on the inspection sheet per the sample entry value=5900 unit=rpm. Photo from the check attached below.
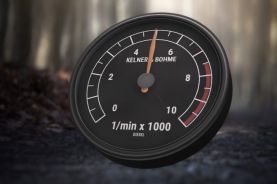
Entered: value=5000 unit=rpm
